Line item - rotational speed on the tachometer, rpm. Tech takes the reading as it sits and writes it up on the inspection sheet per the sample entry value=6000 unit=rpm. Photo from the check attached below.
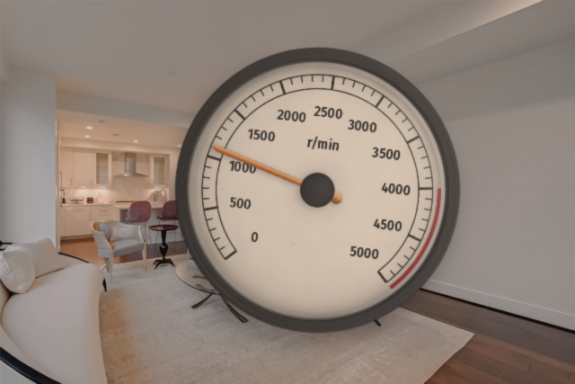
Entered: value=1100 unit=rpm
